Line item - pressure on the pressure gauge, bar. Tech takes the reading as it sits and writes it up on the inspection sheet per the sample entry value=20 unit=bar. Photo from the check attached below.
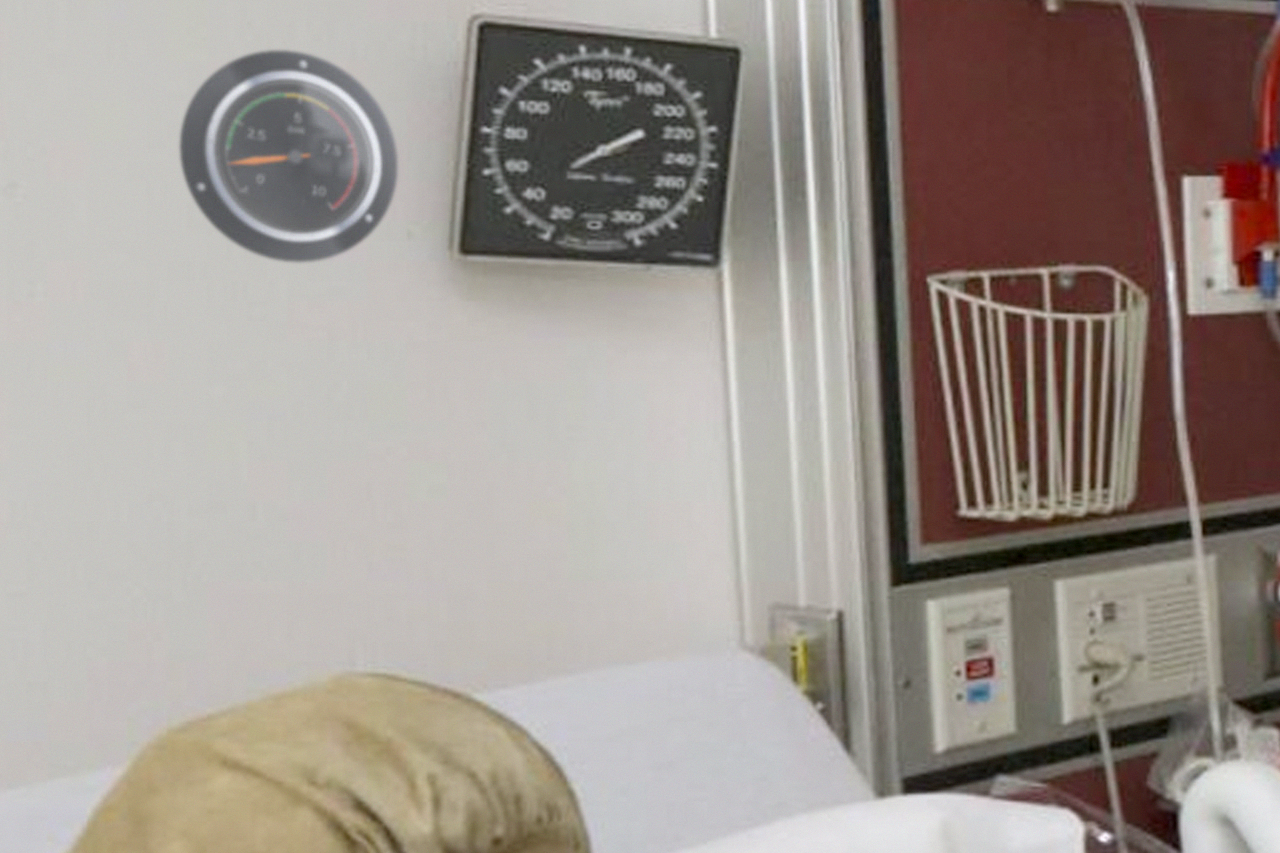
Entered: value=1 unit=bar
